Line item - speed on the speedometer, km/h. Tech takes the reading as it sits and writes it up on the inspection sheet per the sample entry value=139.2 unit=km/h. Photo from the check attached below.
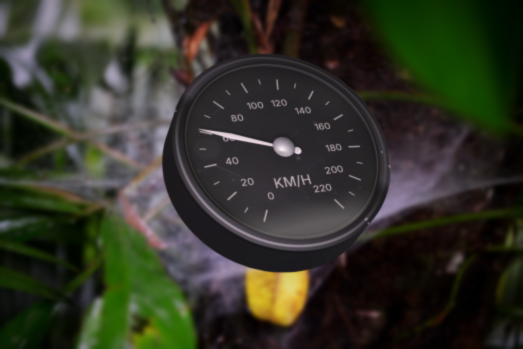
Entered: value=60 unit=km/h
